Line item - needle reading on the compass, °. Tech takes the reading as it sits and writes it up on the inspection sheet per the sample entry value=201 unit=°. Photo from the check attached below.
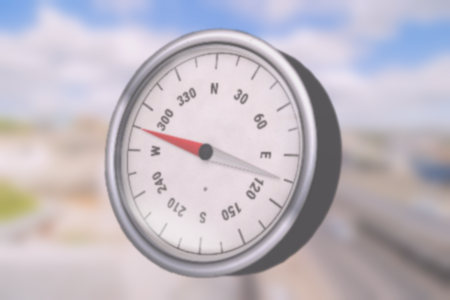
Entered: value=285 unit=°
